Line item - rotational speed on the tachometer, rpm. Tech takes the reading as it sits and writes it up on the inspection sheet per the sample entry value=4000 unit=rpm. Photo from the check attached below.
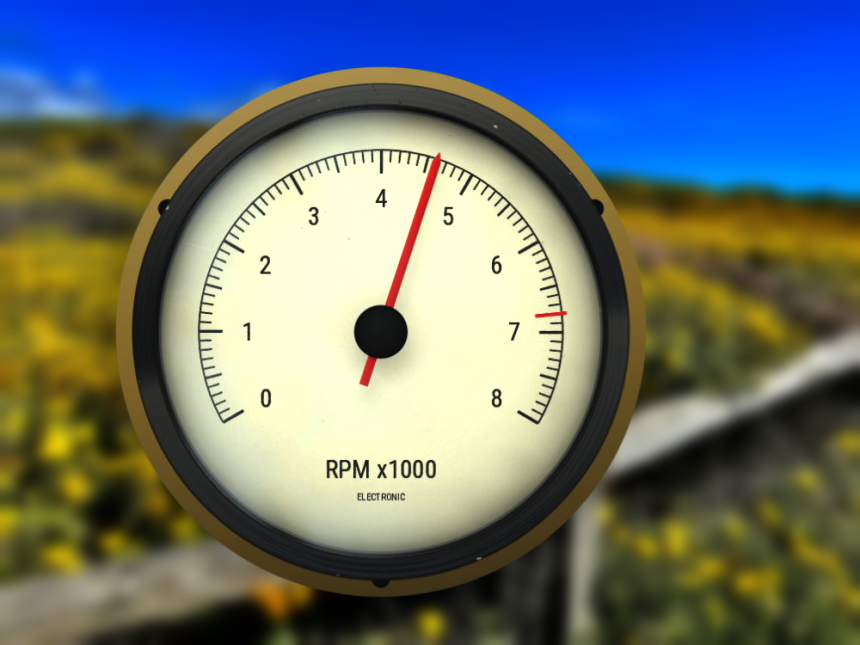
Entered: value=4600 unit=rpm
